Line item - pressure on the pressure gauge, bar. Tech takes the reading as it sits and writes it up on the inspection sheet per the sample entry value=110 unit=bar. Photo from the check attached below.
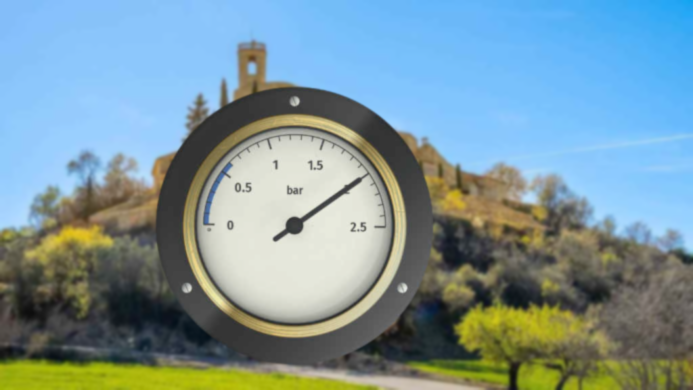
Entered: value=2 unit=bar
